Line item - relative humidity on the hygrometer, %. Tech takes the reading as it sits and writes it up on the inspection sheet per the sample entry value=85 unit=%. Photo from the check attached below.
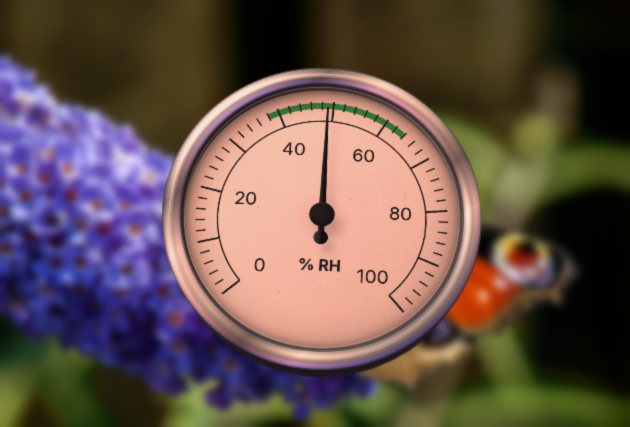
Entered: value=49 unit=%
